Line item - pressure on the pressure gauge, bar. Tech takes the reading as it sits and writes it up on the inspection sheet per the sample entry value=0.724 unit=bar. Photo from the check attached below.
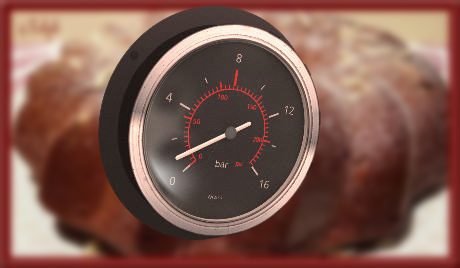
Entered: value=1 unit=bar
